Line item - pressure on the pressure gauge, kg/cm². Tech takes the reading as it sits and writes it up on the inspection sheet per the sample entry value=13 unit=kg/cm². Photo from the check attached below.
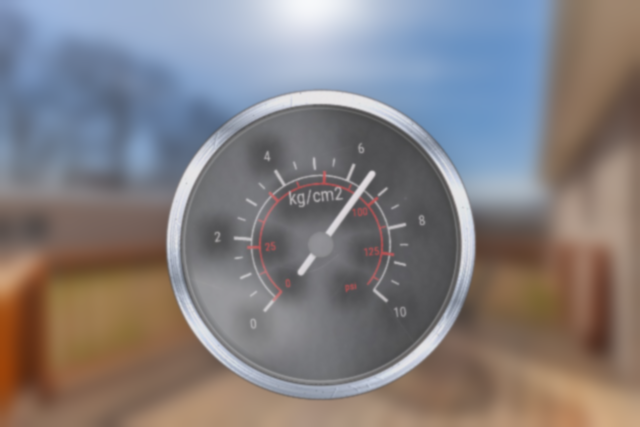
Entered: value=6.5 unit=kg/cm²
